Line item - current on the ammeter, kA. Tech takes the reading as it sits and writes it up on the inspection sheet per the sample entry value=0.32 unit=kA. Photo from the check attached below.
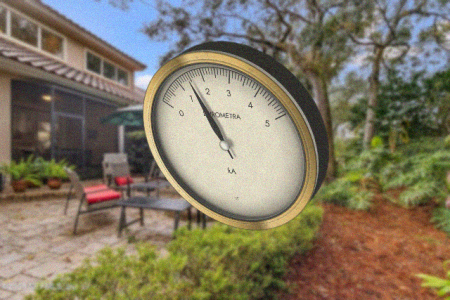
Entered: value=1.5 unit=kA
